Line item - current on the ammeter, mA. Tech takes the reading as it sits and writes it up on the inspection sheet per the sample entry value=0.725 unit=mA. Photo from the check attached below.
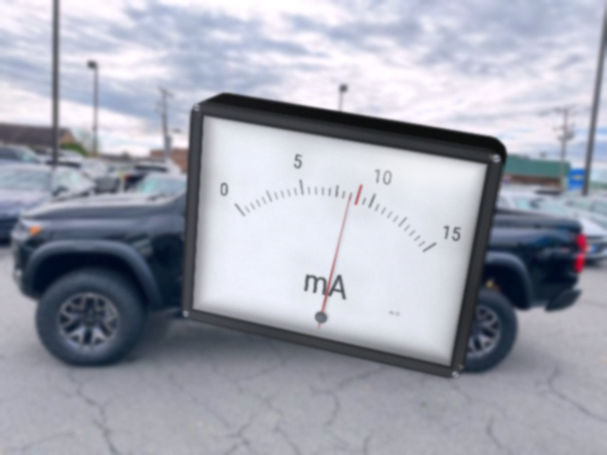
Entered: value=8.5 unit=mA
